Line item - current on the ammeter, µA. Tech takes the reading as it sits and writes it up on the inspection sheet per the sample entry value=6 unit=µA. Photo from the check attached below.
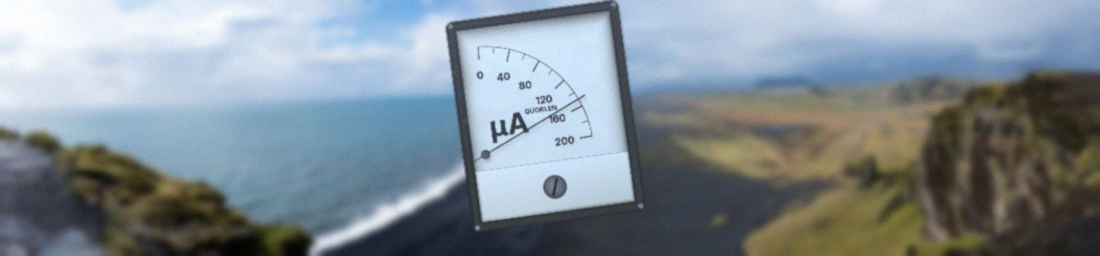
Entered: value=150 unit=µA
